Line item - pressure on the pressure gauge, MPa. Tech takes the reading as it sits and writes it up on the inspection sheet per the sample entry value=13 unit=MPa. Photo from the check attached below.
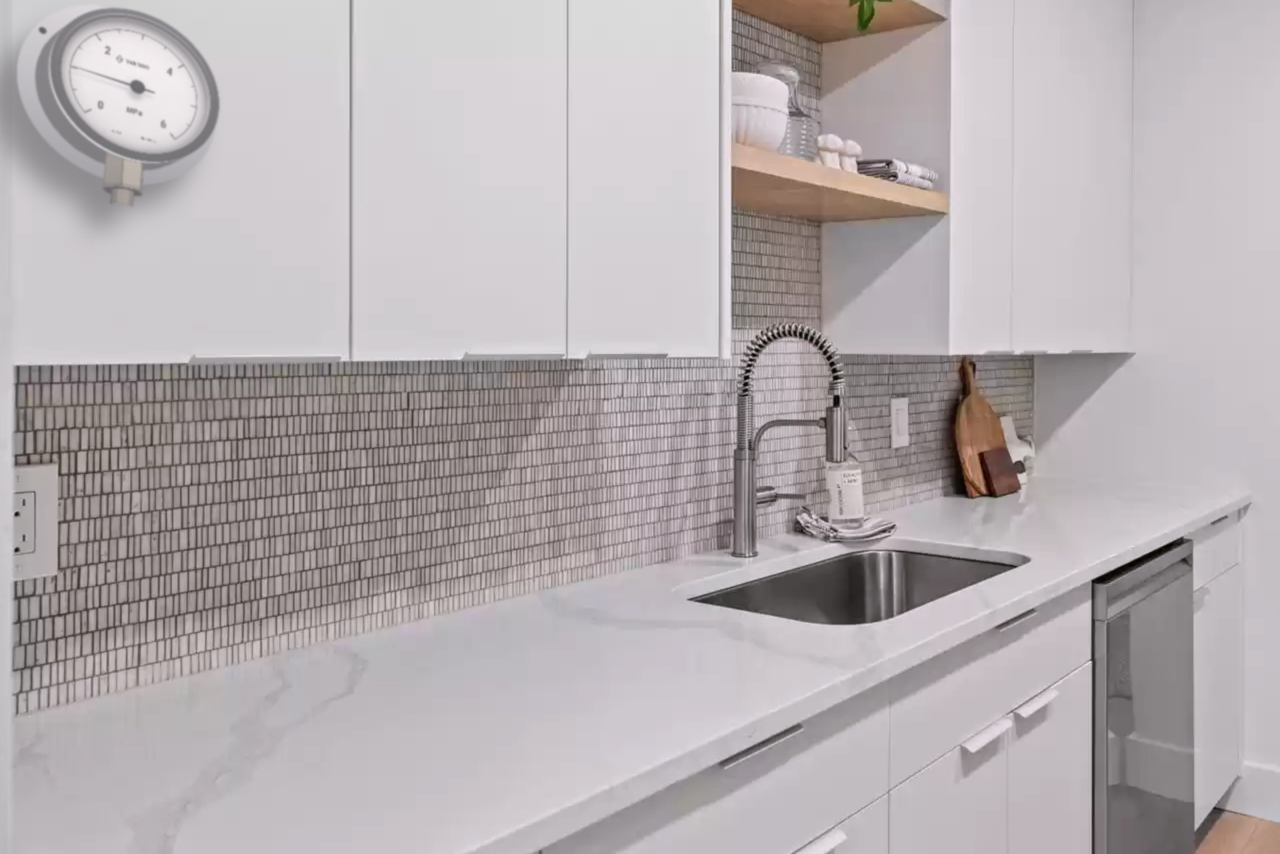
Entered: value=1 unit=MPa
